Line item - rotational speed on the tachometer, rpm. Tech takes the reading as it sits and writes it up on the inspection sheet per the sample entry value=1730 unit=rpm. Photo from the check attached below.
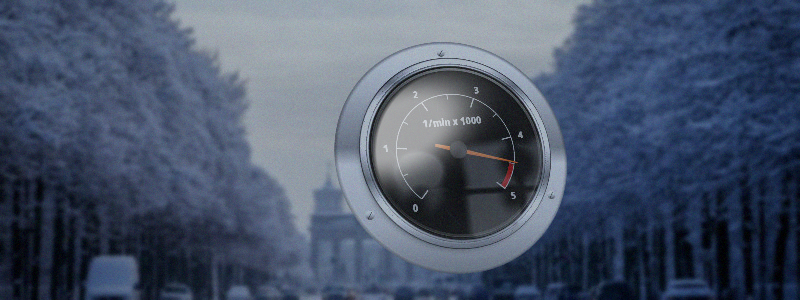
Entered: value=4500 unit=rpm
